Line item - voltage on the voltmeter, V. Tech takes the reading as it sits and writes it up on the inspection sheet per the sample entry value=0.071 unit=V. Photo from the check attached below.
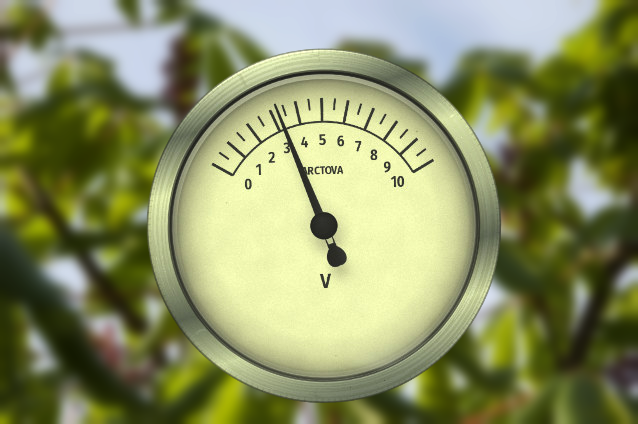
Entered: value=3.25 unit=V
